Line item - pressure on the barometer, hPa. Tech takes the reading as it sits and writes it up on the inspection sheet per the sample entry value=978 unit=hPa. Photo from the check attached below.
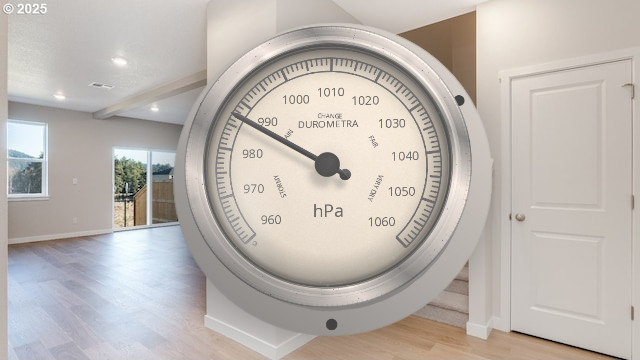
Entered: value=987 unit=hPa
